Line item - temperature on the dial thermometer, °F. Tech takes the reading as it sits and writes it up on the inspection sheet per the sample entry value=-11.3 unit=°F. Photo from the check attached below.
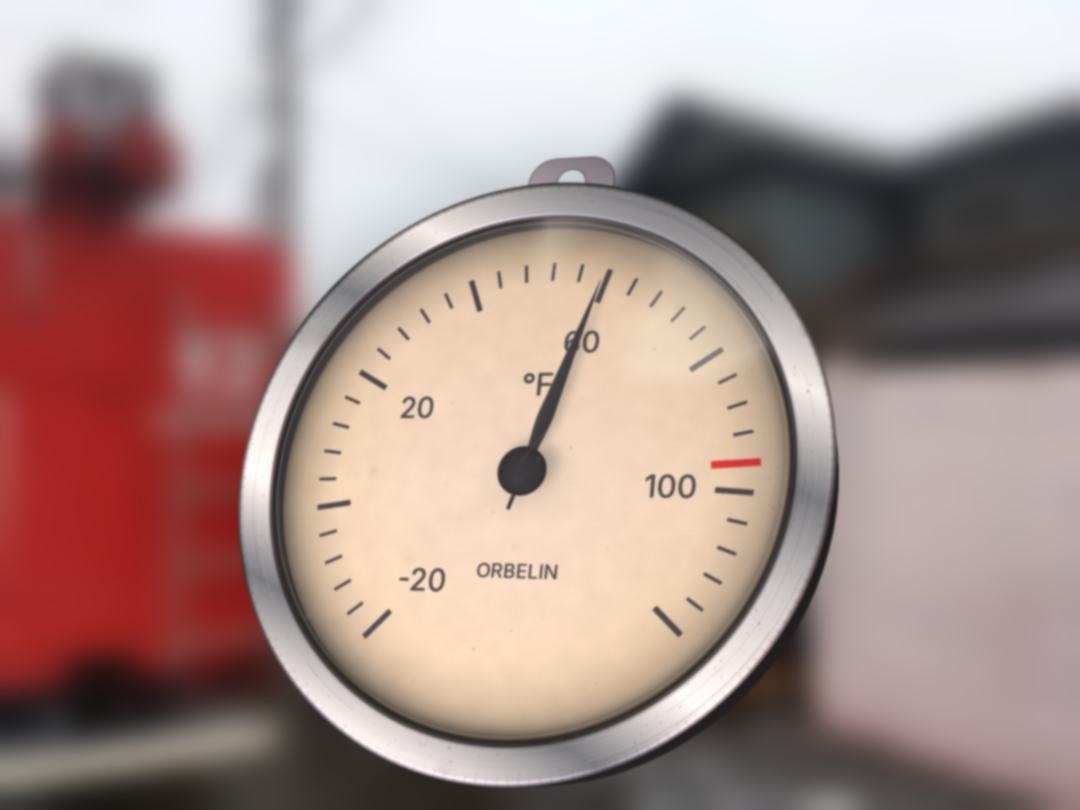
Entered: value=60 unit=°F
